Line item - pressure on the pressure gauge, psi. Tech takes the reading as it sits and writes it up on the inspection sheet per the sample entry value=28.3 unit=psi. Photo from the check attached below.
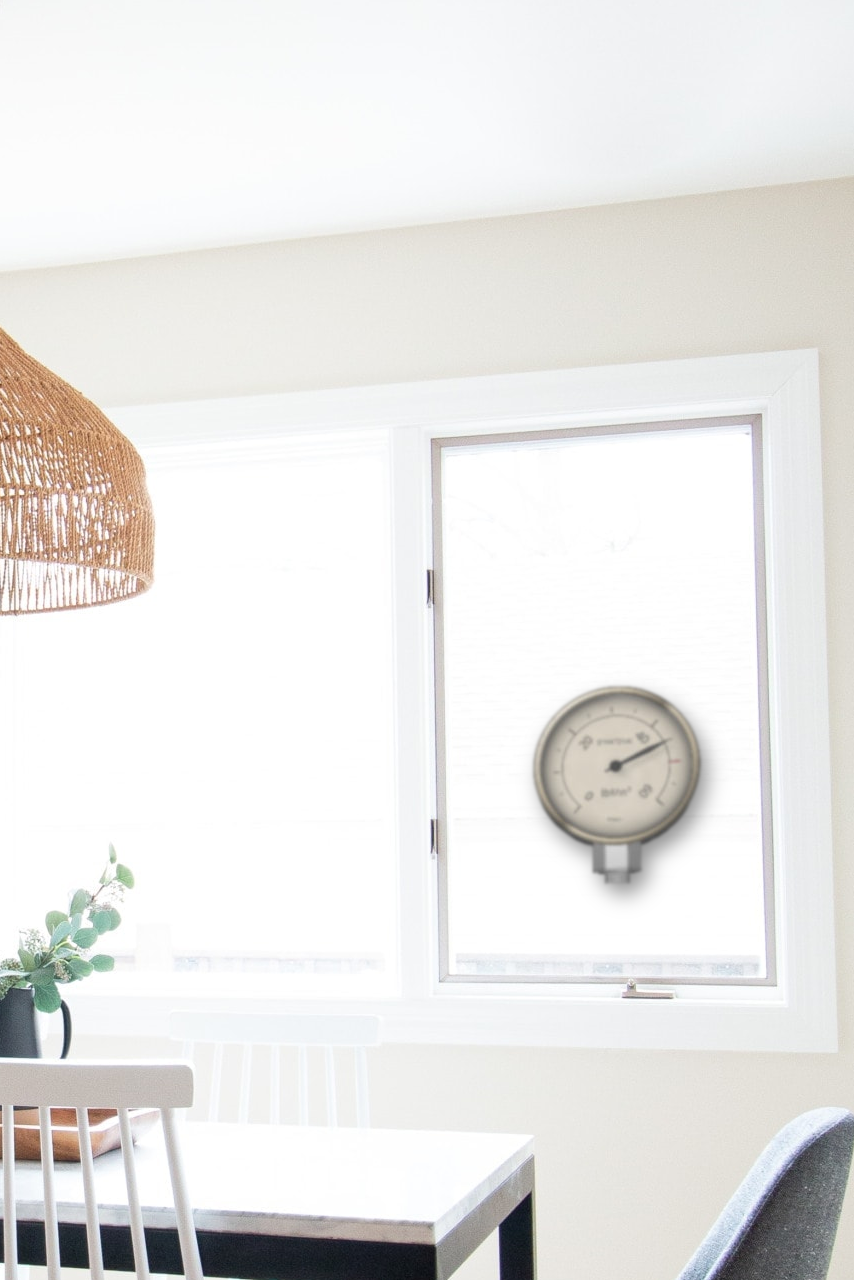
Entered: value=45 unit=psi
